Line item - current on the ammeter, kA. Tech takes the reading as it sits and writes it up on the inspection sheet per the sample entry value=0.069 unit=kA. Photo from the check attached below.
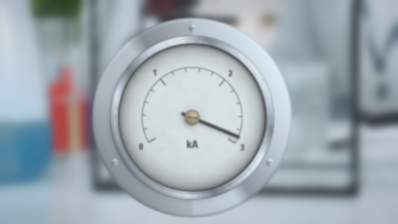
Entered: value=2.9 unit=kA
